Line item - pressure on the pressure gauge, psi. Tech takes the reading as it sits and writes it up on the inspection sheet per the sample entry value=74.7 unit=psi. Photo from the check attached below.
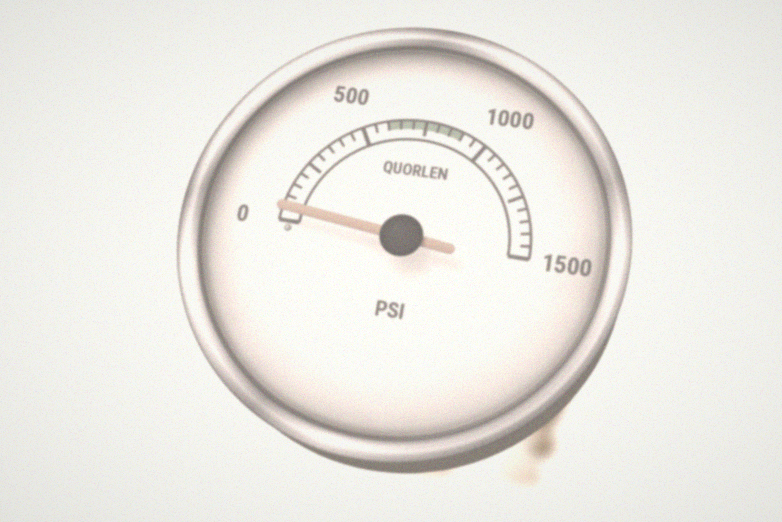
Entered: value=50 unit=psi
